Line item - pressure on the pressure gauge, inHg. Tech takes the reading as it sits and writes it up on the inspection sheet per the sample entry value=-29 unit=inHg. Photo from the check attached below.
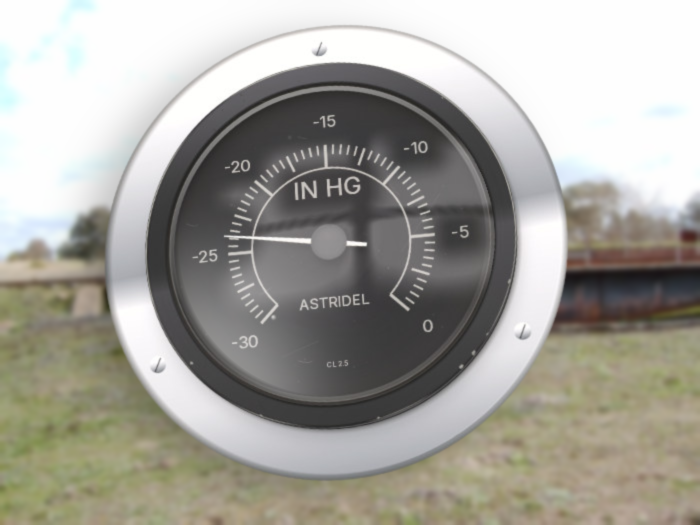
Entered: value=-24 unit=inHg
